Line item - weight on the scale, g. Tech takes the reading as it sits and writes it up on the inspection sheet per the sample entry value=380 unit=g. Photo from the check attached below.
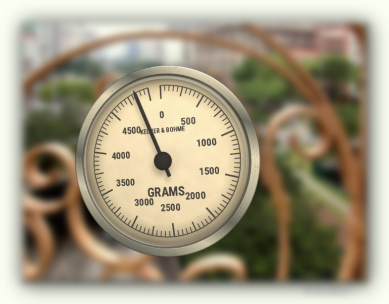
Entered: value=4850 unit=g
